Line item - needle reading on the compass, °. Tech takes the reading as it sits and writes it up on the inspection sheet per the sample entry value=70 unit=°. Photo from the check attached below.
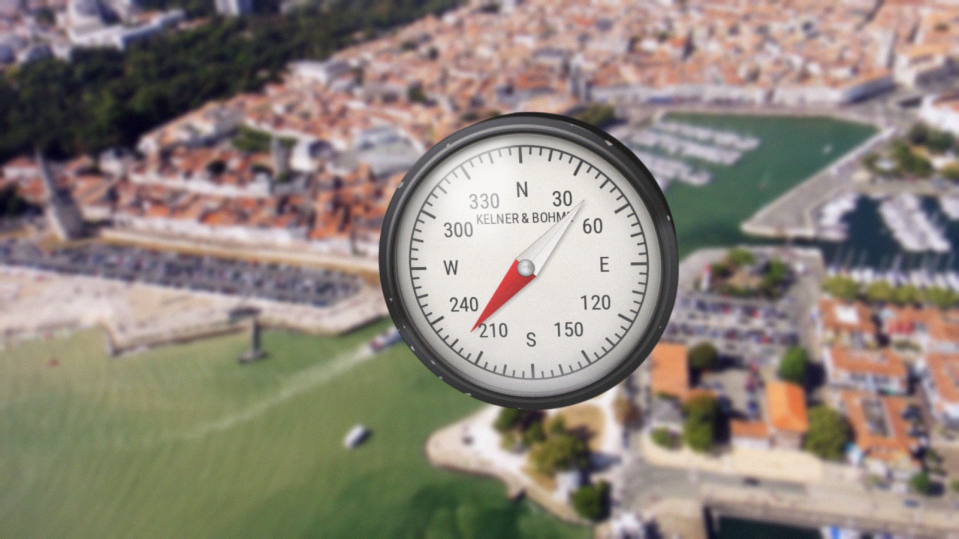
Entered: value=222.5 unit=°
